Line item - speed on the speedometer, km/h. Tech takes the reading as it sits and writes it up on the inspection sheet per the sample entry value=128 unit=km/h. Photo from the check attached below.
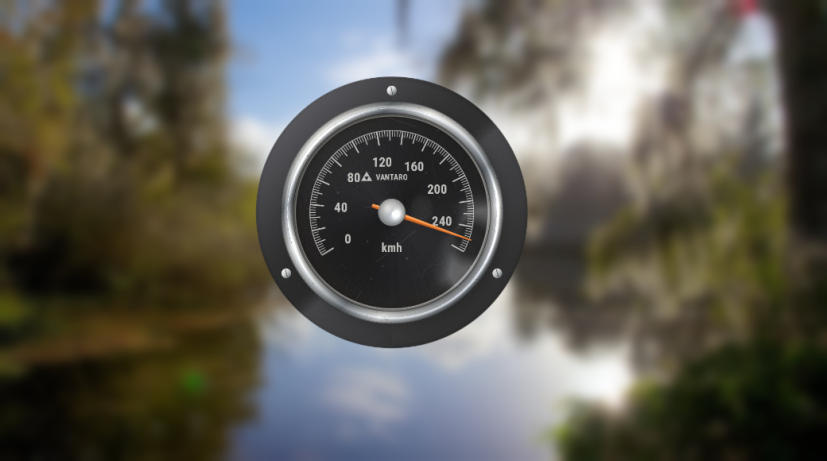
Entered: value=250 unit=km/h
